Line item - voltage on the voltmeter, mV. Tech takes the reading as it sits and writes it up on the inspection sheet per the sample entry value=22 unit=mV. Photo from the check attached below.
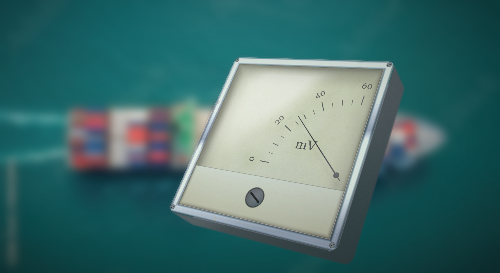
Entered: value=27.5 unit=mV
